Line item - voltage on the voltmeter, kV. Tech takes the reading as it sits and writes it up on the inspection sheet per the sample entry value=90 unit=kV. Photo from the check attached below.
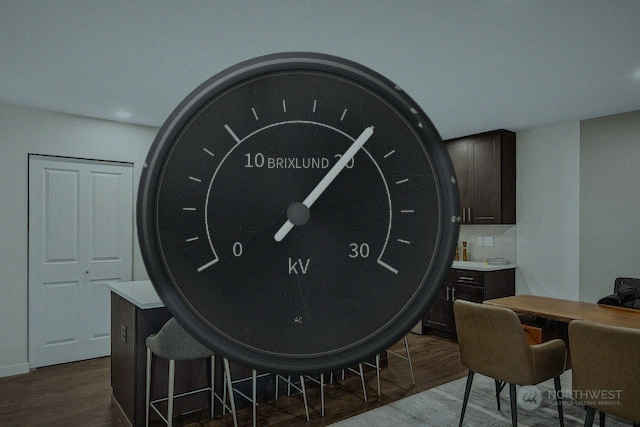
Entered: value=20 unit=kV
